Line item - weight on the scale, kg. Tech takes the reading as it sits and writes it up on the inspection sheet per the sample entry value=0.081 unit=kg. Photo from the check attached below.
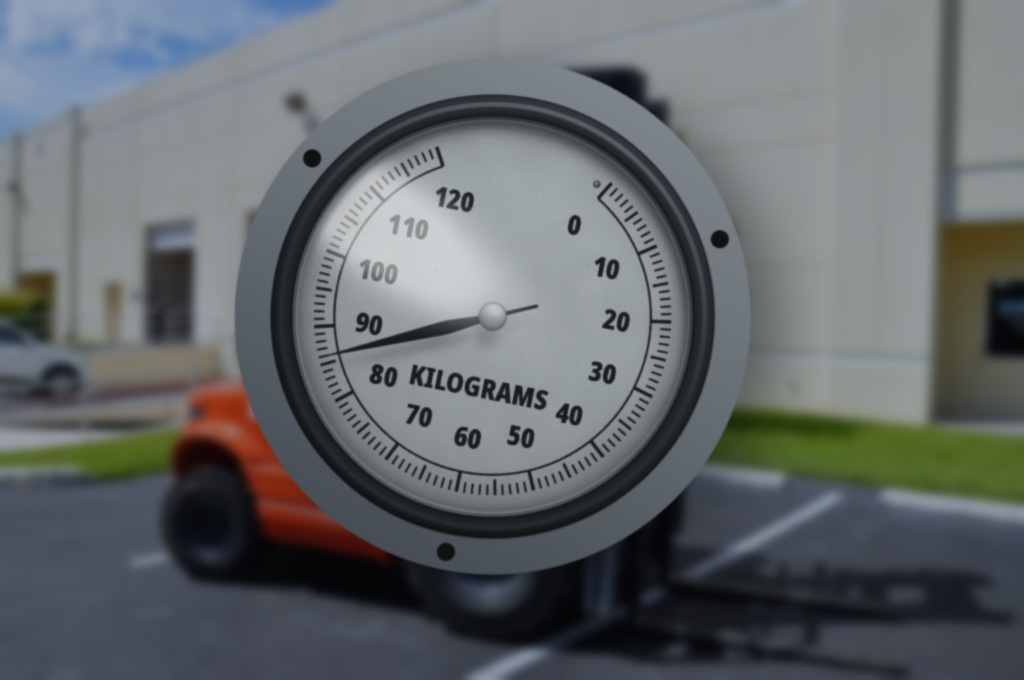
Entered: value=86 unit=kg
